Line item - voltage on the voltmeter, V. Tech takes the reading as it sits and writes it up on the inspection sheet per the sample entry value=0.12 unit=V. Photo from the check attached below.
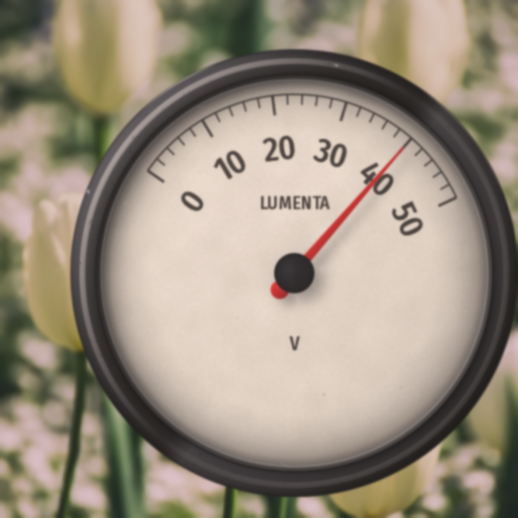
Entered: value=40 unit=V
